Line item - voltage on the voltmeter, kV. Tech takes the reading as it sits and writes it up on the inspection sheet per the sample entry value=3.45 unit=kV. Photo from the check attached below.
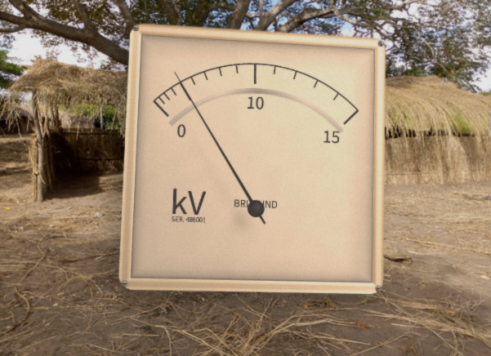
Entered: value=5 unit=kV
